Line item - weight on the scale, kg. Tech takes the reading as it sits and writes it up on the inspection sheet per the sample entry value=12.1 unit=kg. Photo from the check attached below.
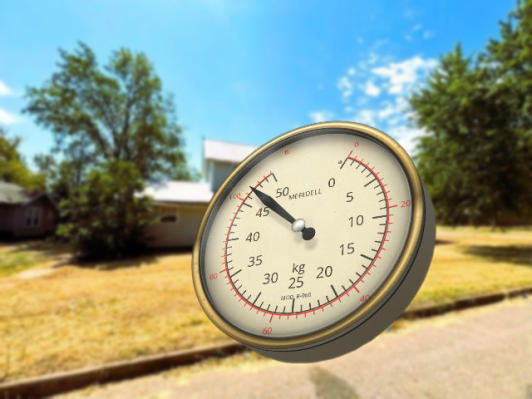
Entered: value=47 unit=kg
